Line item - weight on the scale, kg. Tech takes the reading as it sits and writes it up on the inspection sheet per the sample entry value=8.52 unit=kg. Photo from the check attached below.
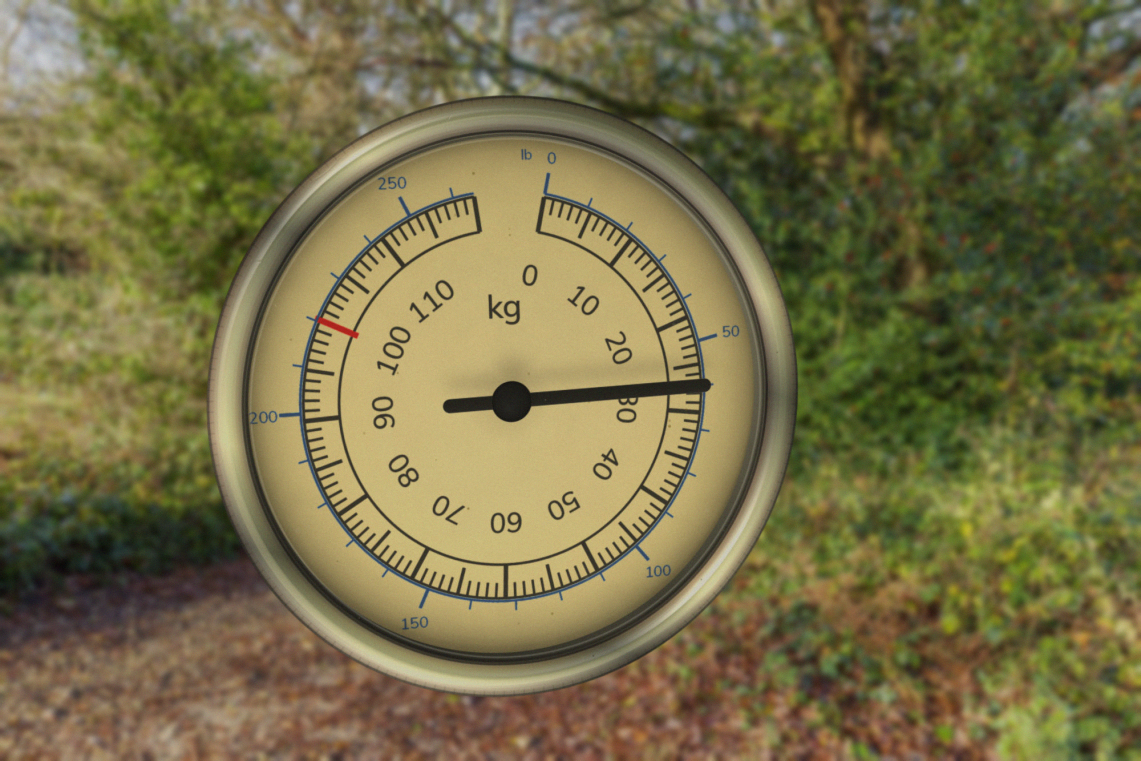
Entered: value=27 unit=kg
